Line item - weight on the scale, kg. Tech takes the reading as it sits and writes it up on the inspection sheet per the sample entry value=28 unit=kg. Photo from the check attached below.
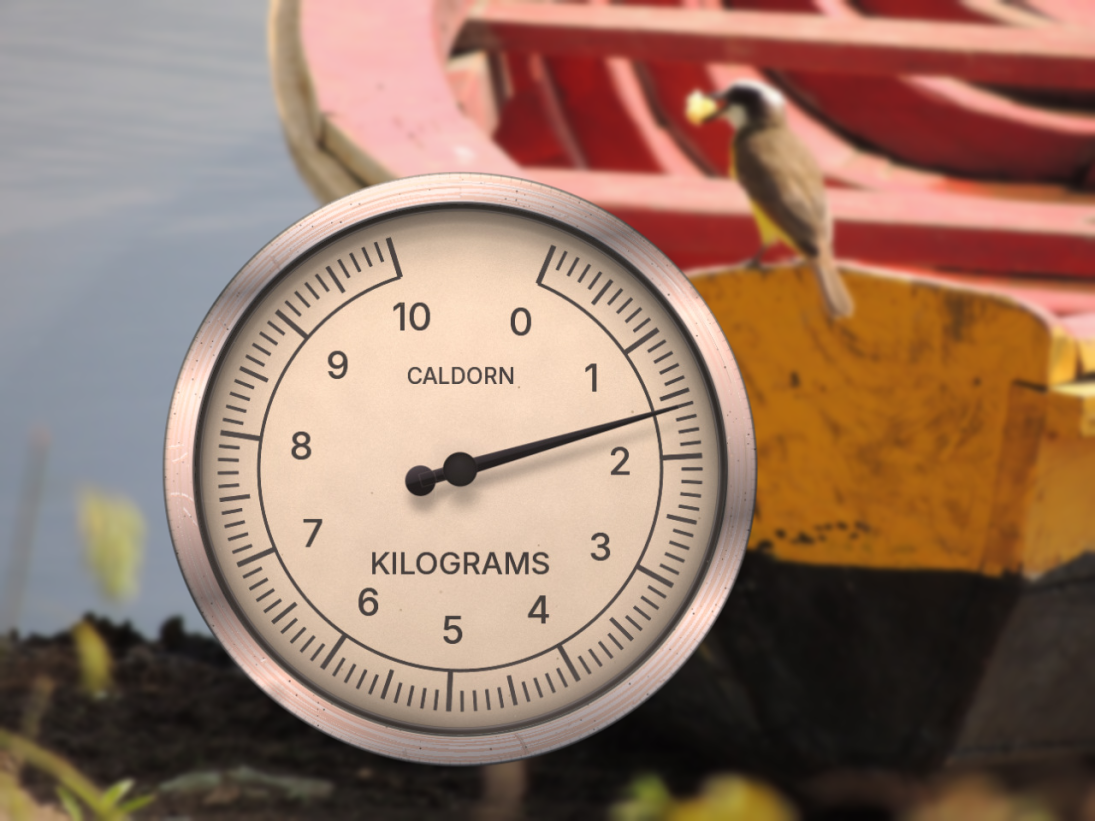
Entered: value=1.6 unit=kg
